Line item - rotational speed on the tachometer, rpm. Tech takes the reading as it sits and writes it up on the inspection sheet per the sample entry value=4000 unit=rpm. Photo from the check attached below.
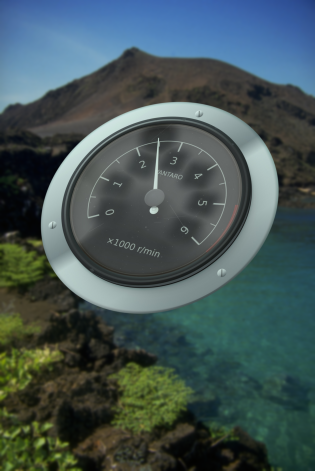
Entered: value=2500 unit=rpm
